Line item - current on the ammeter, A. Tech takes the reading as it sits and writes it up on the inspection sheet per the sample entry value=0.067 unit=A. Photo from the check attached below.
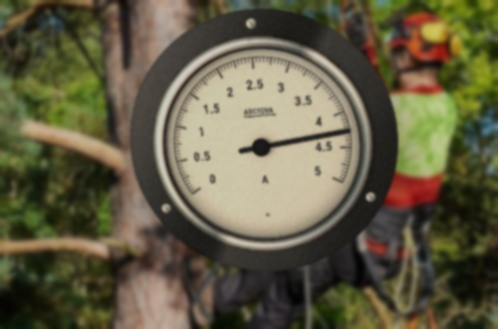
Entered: value=4.25 unit=A
